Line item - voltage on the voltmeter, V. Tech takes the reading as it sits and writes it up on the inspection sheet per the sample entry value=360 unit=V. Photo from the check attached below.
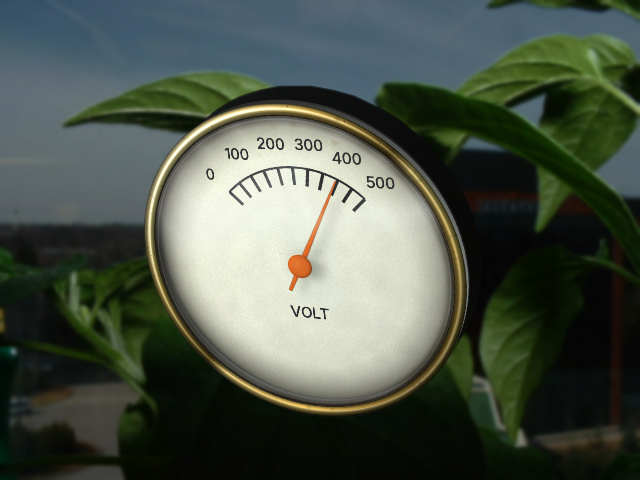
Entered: value=400 unit=V
